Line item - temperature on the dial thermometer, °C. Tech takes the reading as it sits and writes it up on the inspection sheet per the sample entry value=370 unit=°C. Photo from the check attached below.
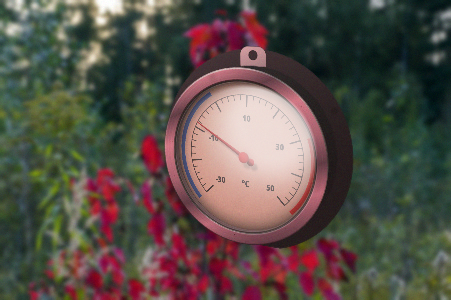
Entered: value=-8 unit=°C
